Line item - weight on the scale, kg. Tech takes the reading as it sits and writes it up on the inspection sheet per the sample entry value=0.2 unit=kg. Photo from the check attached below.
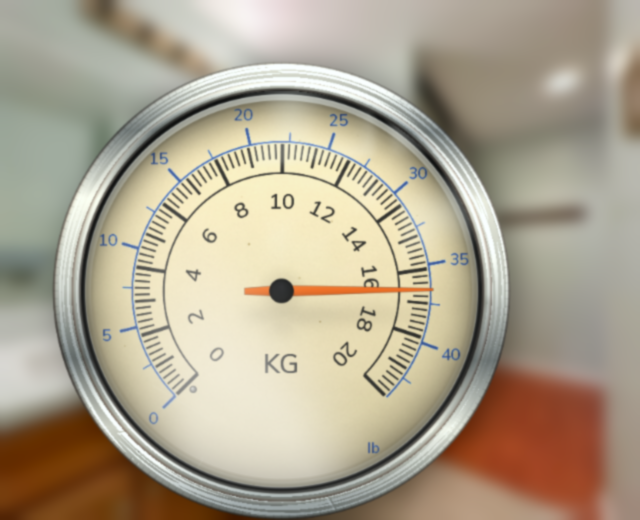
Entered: value=16.6 unit=kg
